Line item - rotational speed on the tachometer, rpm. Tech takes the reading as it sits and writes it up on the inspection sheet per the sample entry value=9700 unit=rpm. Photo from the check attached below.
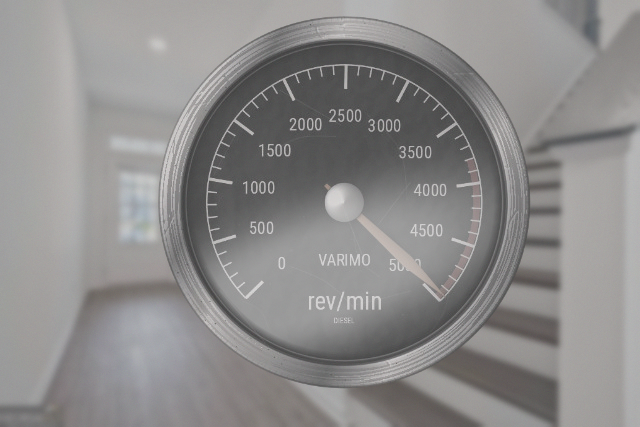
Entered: value=4950 unit=rpm
